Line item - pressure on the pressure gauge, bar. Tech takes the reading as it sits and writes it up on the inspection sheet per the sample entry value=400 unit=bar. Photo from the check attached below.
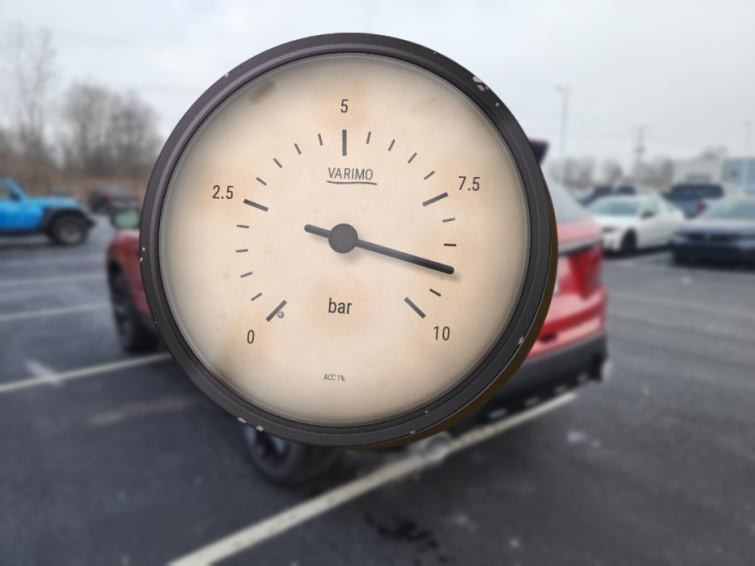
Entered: value=9 unit=bar
